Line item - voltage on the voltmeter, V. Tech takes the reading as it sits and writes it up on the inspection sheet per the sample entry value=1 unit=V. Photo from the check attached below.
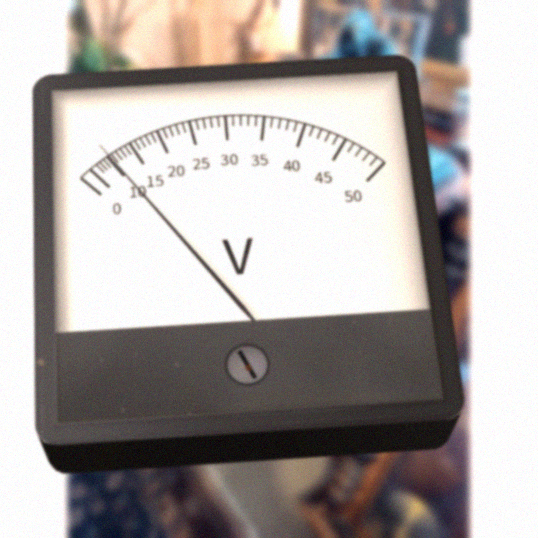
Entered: value=10 unit=V
